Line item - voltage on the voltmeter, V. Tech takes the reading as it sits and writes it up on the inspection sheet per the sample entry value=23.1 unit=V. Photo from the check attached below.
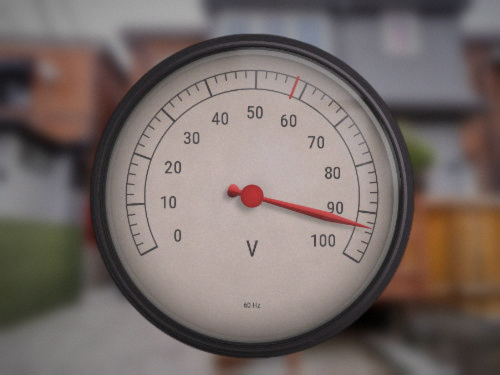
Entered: value=93 unit=V
